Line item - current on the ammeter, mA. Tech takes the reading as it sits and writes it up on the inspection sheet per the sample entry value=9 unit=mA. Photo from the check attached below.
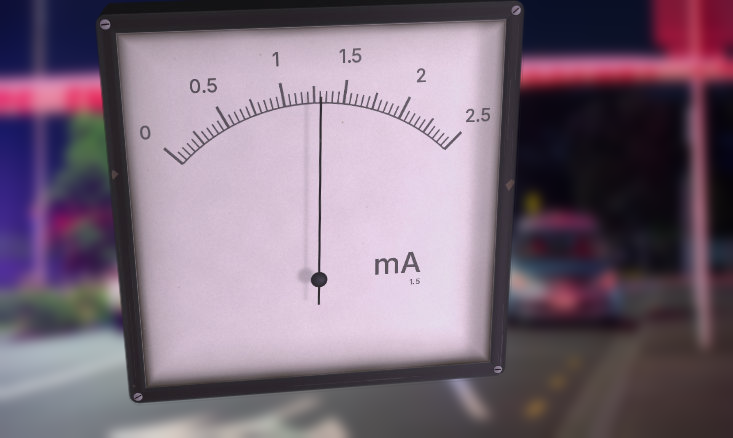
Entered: value=1.3 unit=mA
